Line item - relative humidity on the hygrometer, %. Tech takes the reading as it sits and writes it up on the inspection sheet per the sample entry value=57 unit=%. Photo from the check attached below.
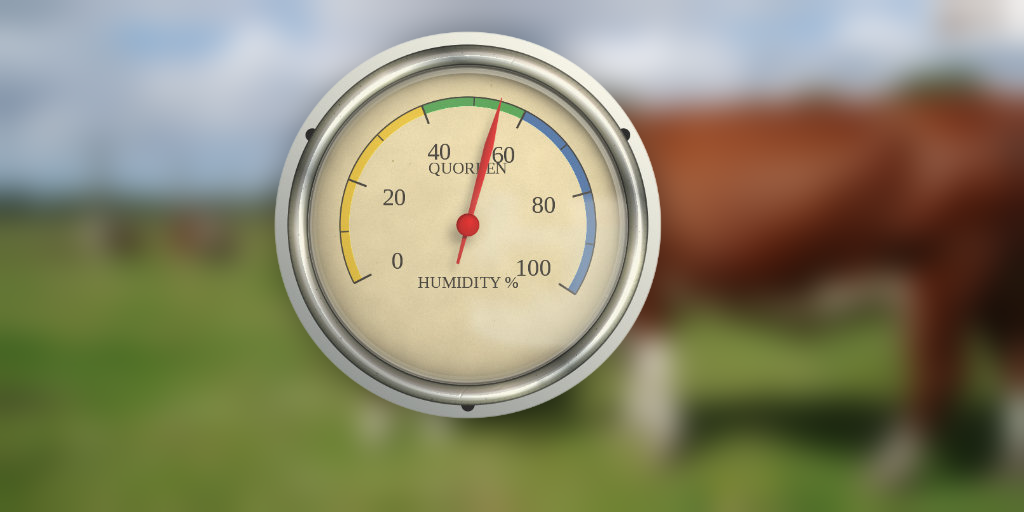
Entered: value=55 unit=%
